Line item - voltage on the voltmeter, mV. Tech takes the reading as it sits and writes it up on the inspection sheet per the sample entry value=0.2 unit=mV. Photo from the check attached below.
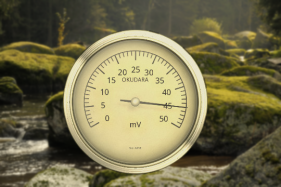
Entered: value=45 unit=mV
